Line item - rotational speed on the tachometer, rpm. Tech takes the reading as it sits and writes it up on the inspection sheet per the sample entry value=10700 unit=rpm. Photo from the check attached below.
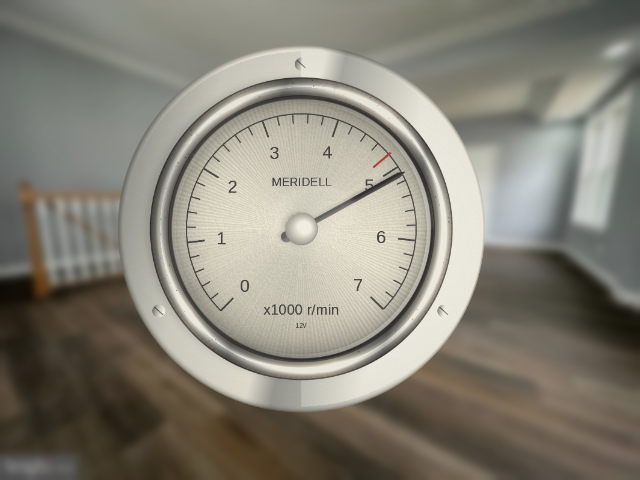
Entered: value=5100 unit=rpm
